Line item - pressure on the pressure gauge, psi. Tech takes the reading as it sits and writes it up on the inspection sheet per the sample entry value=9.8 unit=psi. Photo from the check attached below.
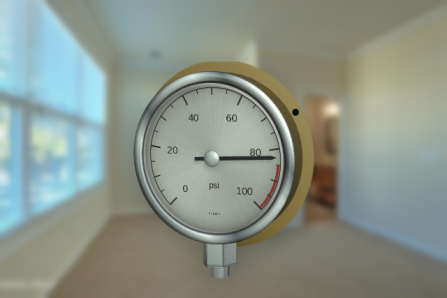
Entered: value=82.5 unit=psi
